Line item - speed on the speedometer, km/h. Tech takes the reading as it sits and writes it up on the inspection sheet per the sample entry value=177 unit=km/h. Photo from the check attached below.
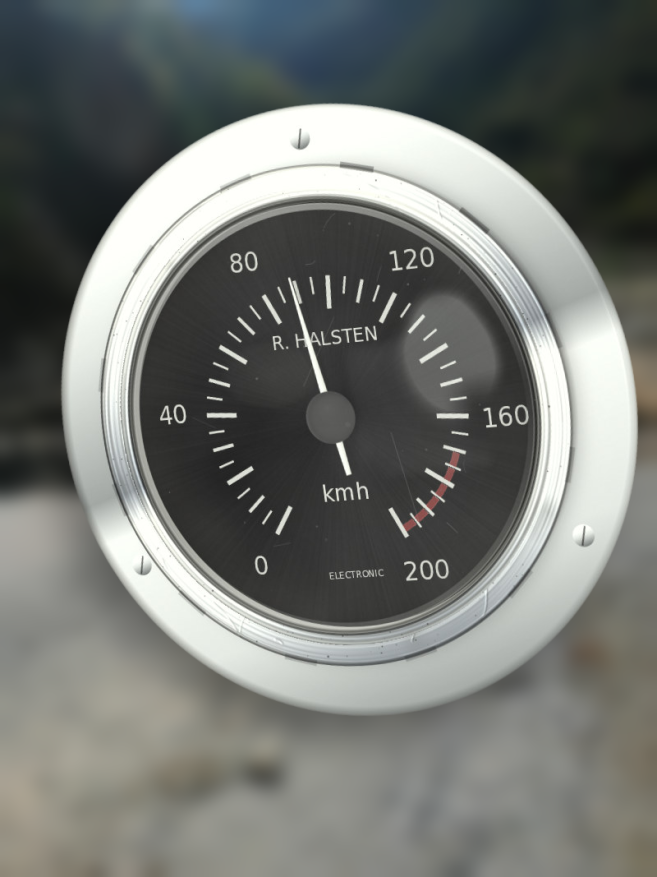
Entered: value=90 unit=km/h
